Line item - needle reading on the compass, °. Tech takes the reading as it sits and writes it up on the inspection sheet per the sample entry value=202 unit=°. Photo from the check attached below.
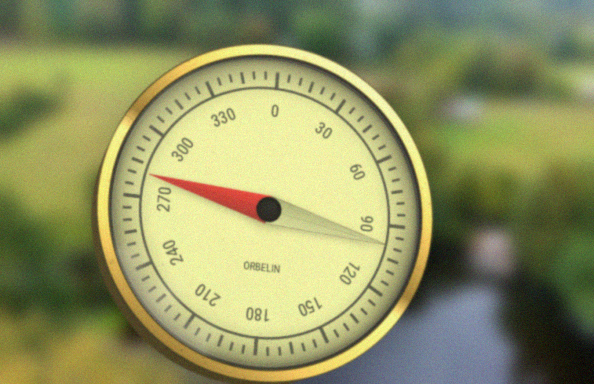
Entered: value=280 unit=°
